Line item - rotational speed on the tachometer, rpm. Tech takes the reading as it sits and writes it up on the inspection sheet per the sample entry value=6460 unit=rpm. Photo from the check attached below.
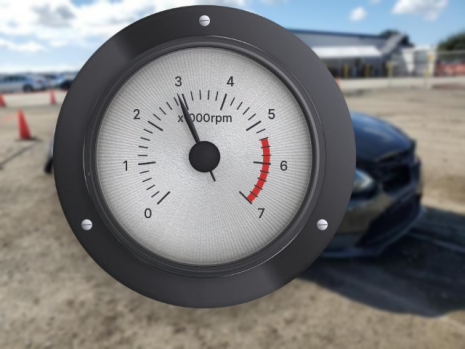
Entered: value=2900 unit=rpm
